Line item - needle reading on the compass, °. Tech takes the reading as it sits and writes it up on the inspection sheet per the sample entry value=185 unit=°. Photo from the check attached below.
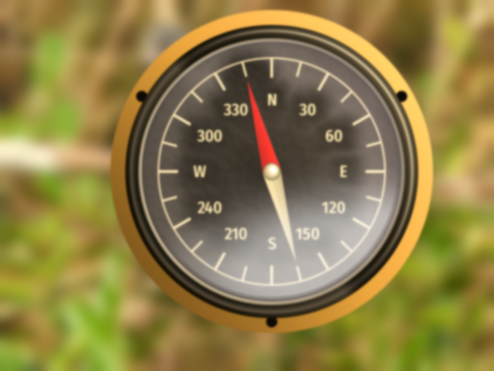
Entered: value=345 unit=°
